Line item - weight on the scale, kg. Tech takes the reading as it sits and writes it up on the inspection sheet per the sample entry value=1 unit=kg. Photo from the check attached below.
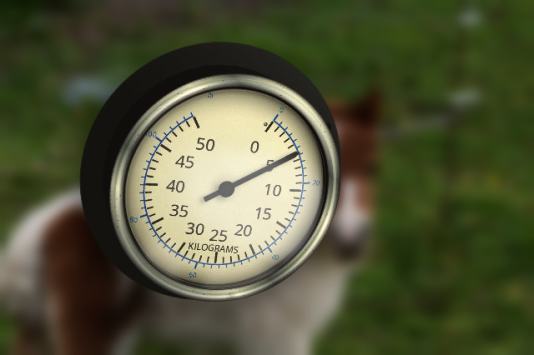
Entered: value=5 unit=kg
